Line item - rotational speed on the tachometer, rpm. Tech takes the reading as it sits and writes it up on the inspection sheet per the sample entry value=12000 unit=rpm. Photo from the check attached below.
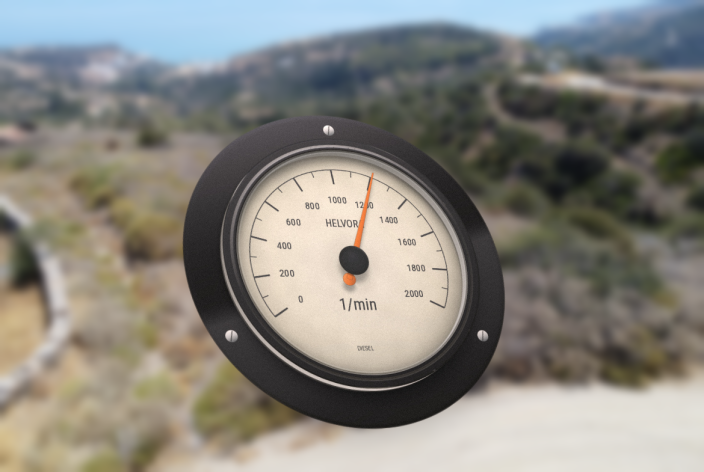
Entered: value=1200 unit=rpm
